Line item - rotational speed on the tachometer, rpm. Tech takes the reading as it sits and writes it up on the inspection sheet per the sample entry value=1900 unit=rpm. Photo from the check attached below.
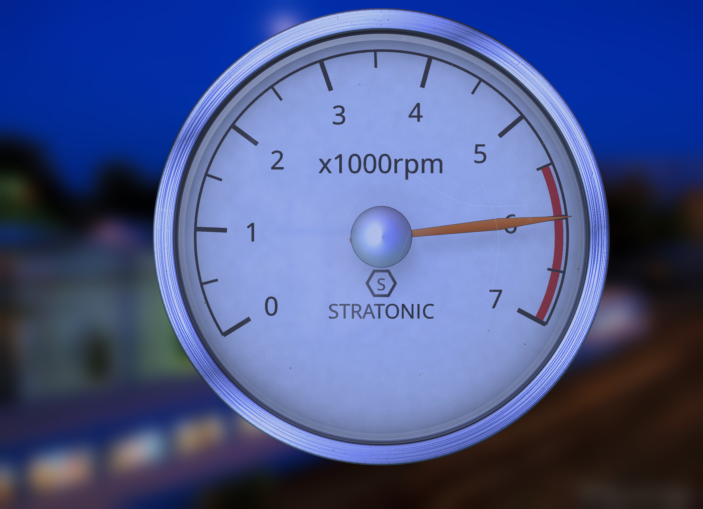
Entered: value=6000 unit=rpm
